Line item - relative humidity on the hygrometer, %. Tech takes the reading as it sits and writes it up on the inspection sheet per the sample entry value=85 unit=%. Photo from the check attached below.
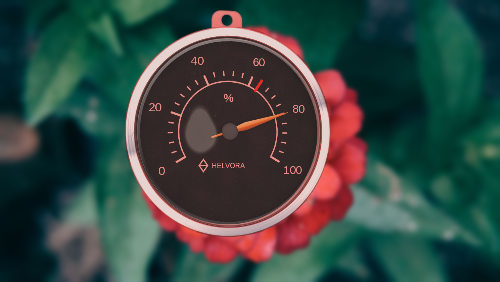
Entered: value=80 unit=%
